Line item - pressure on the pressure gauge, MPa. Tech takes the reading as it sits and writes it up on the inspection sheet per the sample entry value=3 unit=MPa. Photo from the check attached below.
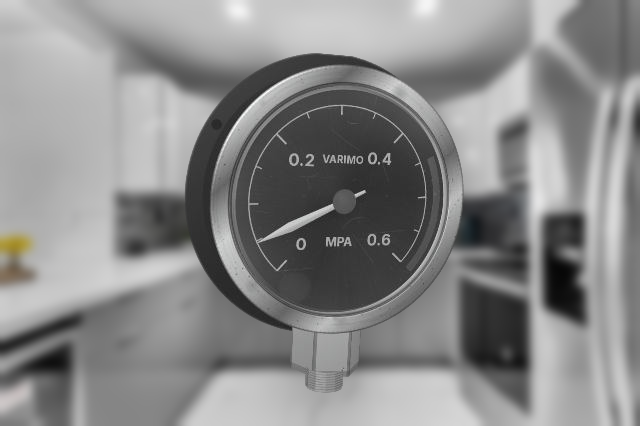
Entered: value=0.05 unit=MPa
